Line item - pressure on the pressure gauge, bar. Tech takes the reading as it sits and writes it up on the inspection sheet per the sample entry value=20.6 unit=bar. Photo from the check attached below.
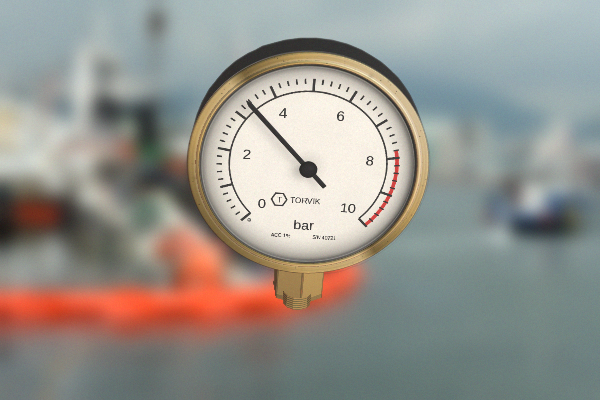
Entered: value=3.4 unit=bar
